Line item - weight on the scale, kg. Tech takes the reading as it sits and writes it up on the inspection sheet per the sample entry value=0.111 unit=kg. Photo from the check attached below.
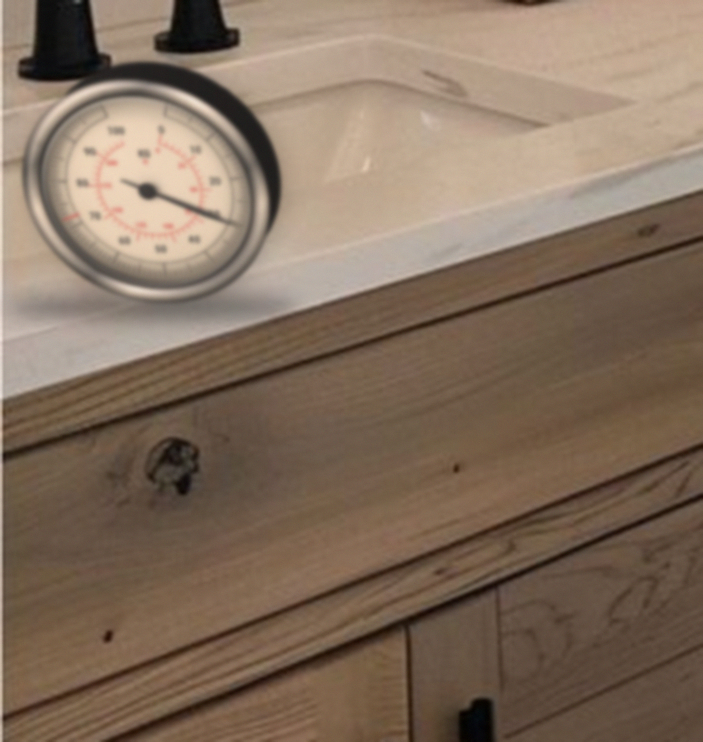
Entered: value=30 unit=kg
